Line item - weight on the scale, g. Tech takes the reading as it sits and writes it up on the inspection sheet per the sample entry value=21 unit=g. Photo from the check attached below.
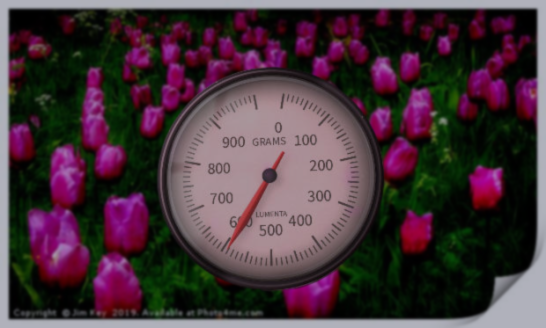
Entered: value=590 unit=g
